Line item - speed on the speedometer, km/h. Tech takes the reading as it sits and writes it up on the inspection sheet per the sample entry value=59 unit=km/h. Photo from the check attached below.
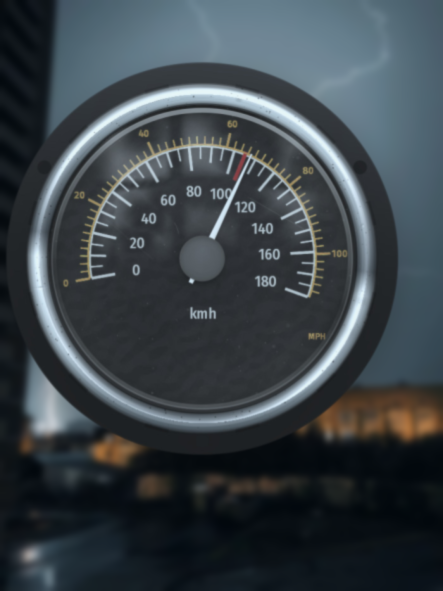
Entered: value=107.5 unit=km/h
